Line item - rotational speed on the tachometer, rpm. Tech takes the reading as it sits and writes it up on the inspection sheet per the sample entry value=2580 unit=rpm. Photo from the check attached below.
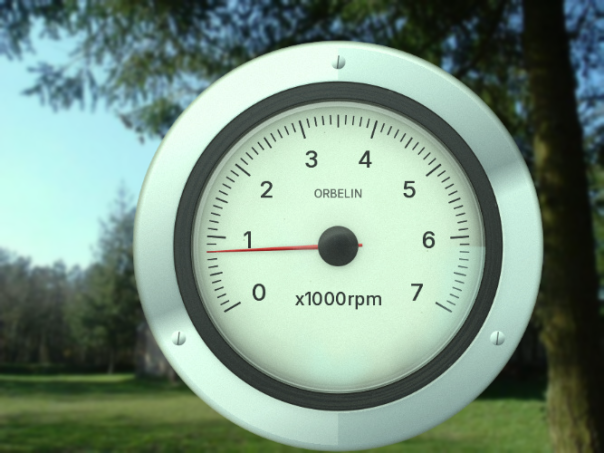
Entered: value=800 unit=rpm
